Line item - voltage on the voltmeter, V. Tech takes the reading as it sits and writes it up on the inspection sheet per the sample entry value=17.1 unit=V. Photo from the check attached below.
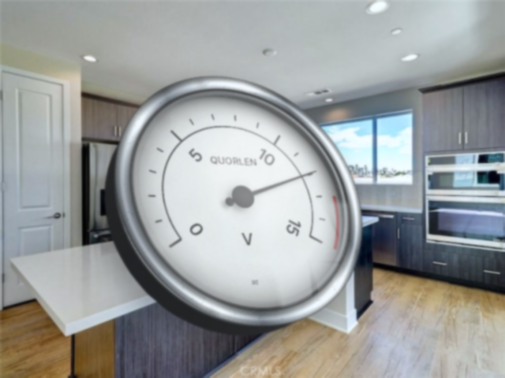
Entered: value=12 unit=V
